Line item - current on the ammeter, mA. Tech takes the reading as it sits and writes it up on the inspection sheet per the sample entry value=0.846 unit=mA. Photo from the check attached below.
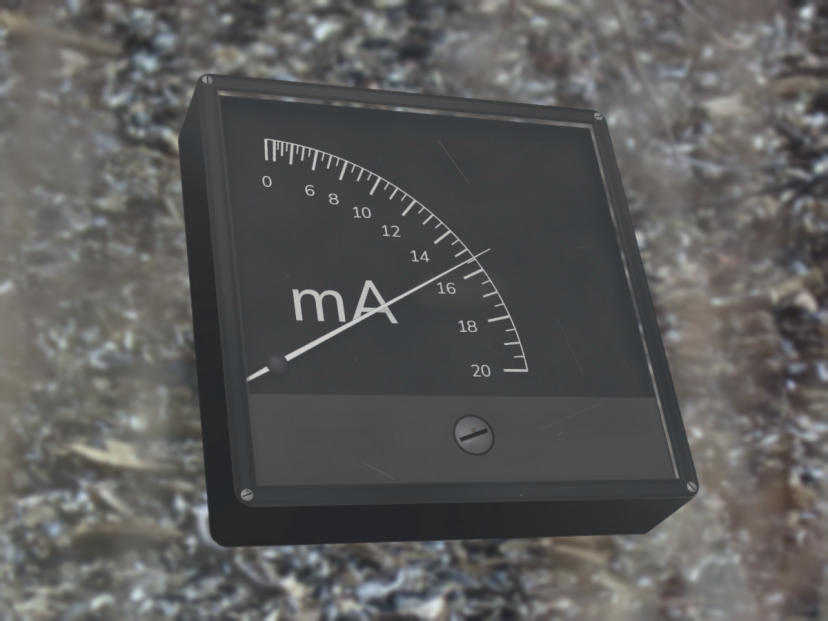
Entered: value=15.5 unit=mA
